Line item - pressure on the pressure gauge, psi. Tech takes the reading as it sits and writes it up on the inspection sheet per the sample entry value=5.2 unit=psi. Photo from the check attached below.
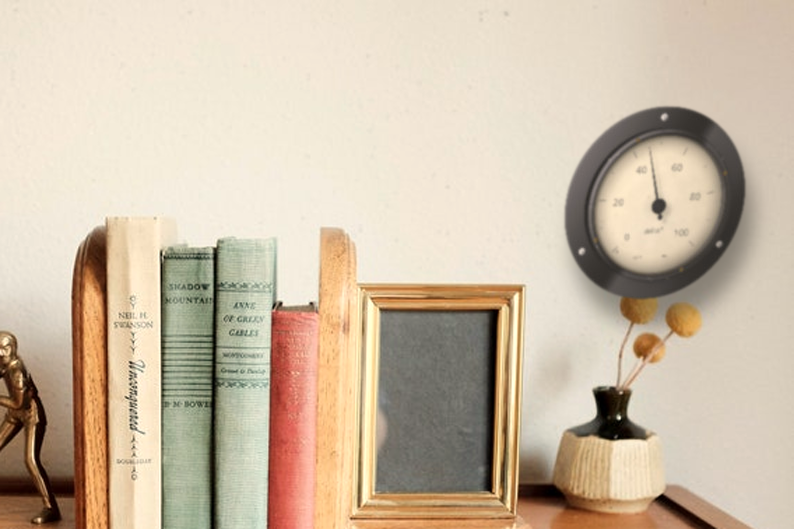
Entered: value=45 unit=psi
